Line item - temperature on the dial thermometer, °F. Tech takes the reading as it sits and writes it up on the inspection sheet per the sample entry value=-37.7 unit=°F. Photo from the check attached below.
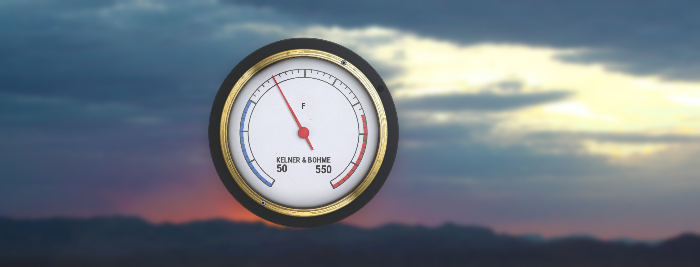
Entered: value=250 unit=°F
